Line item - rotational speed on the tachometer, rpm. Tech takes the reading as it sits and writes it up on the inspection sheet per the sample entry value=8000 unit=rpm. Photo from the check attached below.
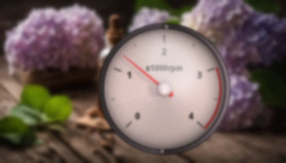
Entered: value=1250 unit=rpm
